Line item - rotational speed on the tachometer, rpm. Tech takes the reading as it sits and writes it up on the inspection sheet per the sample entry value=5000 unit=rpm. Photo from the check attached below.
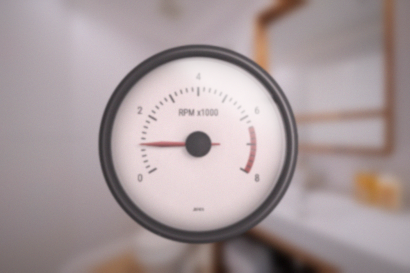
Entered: value=1000 unit=rpm
